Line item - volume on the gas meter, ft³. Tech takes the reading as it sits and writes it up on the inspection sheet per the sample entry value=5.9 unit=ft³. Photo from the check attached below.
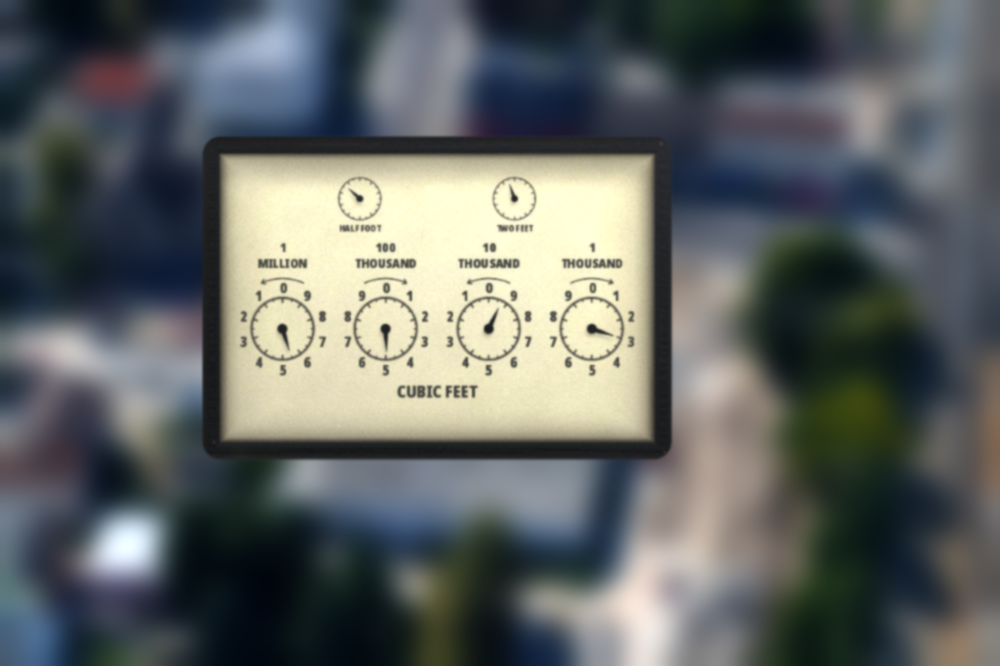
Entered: value=549300 unit=ft³
